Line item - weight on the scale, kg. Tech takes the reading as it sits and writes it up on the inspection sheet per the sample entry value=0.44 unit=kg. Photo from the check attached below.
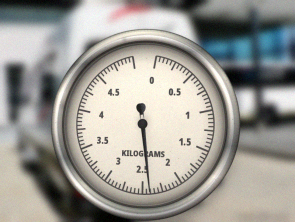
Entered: value=2.4 unit=kg
